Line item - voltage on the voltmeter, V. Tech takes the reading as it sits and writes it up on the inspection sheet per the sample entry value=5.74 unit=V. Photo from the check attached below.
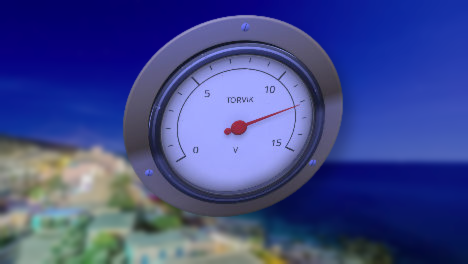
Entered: value=12 unit=V
